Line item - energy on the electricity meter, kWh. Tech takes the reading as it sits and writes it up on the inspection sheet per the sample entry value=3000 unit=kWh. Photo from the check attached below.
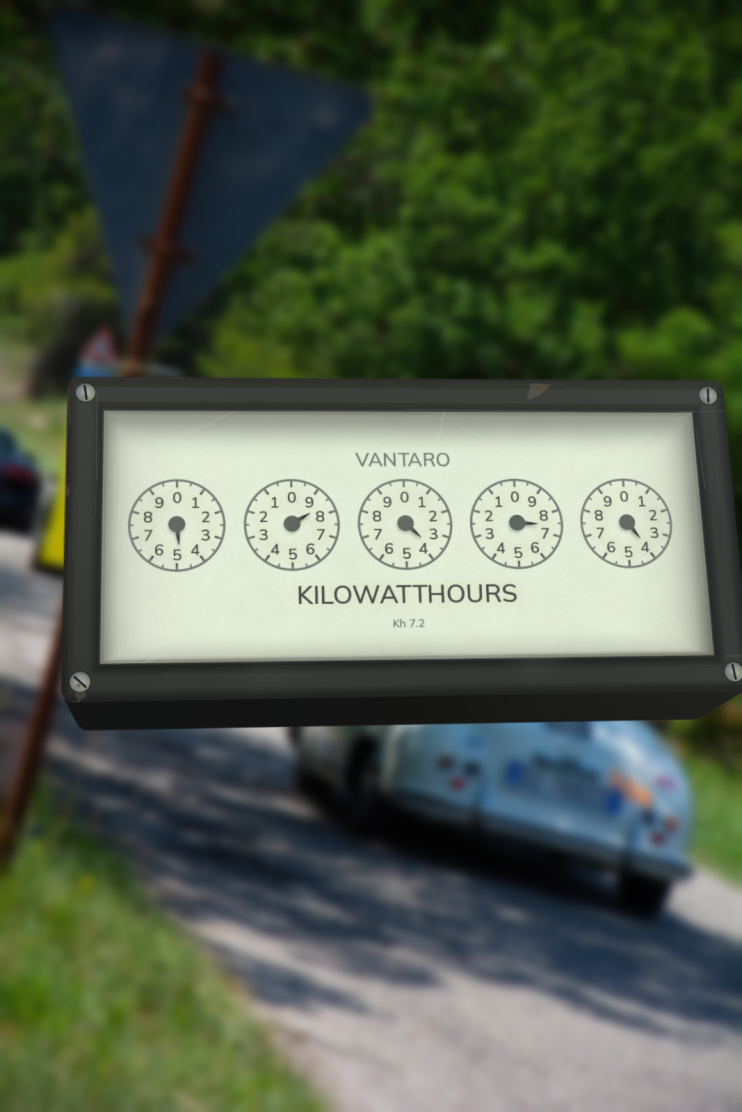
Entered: value=48374 unit=kWh
